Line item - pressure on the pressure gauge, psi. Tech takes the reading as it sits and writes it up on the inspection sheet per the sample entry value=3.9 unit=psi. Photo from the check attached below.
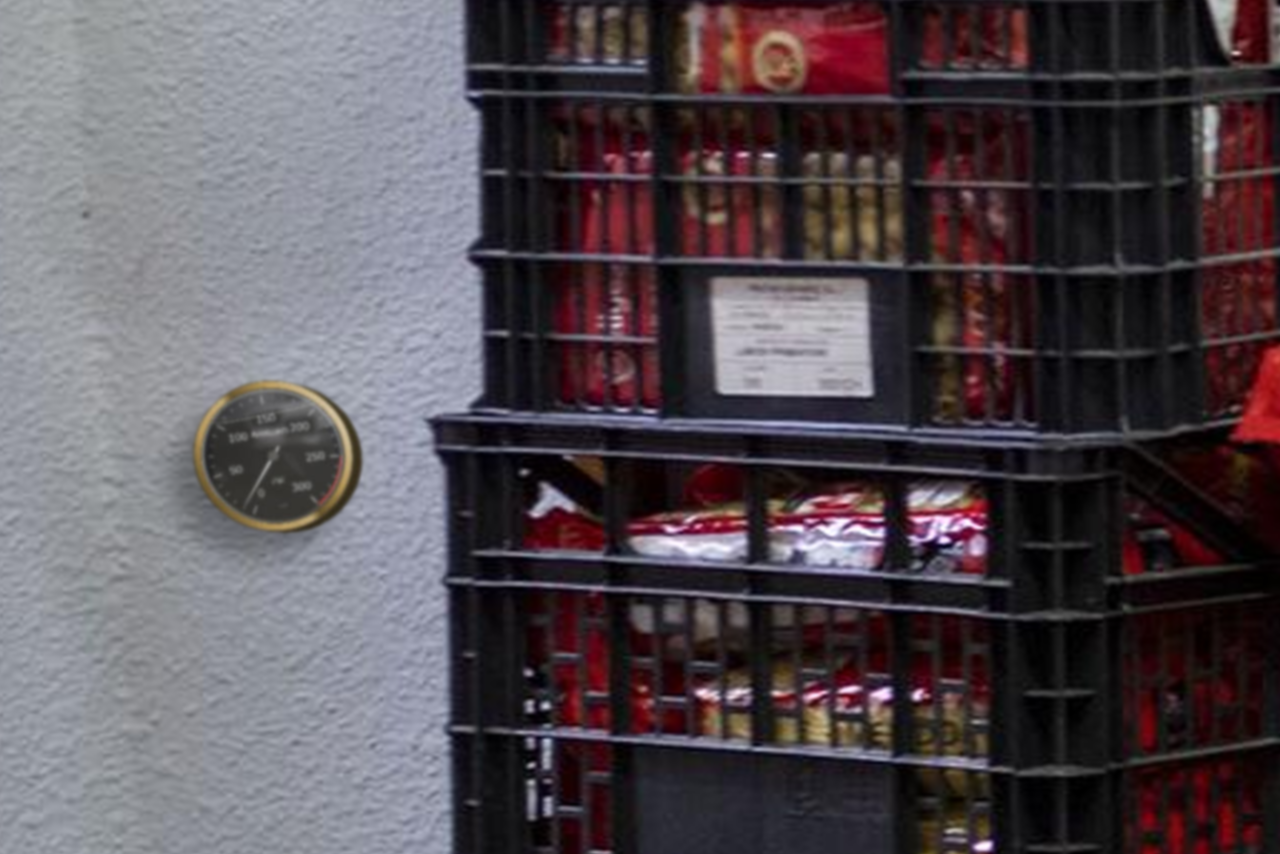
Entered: value=10 unit=psi
